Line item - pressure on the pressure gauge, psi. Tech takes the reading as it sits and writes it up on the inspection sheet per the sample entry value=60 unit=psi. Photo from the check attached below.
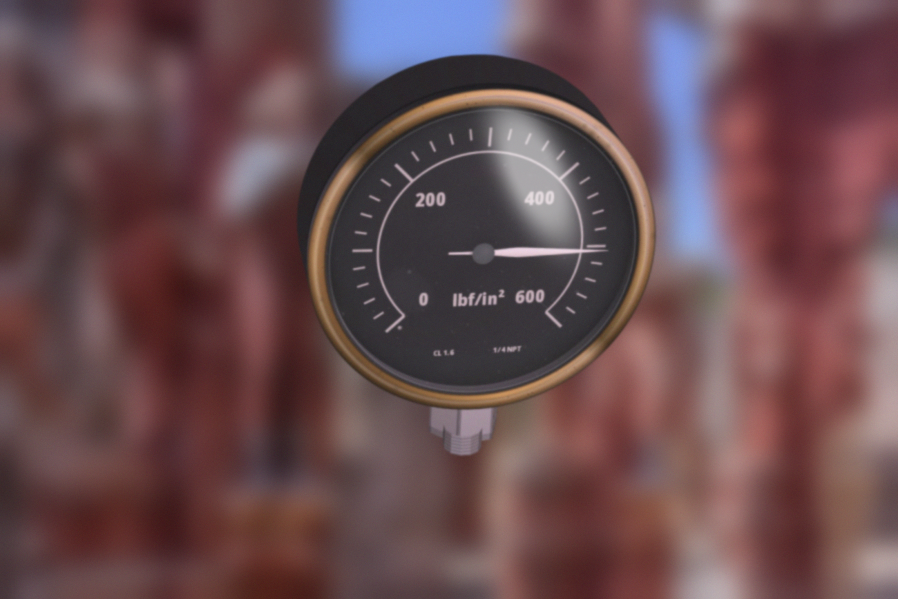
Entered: value=500 unit=psi
